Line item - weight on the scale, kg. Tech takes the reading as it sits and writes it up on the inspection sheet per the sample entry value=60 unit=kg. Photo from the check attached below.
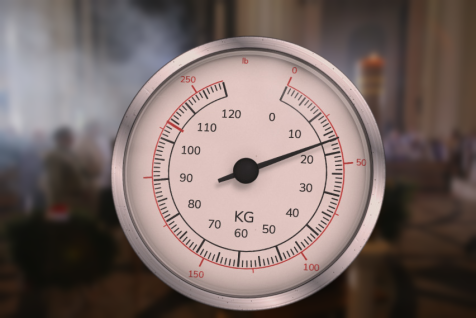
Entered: value=17 unit=kg
